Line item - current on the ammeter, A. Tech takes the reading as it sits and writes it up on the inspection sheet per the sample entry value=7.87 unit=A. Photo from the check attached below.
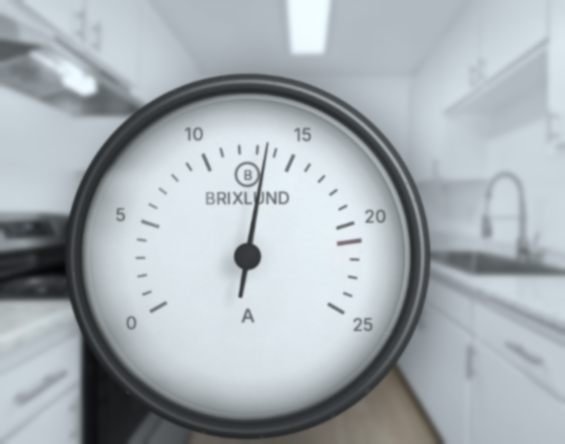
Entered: value=13.5 unit=A
